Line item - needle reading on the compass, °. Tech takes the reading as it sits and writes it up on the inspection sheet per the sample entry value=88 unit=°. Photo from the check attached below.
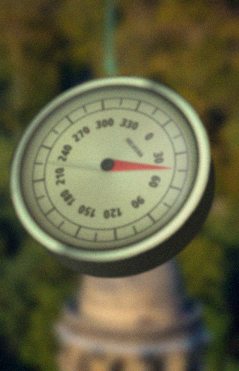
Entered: value=45 unit=°
